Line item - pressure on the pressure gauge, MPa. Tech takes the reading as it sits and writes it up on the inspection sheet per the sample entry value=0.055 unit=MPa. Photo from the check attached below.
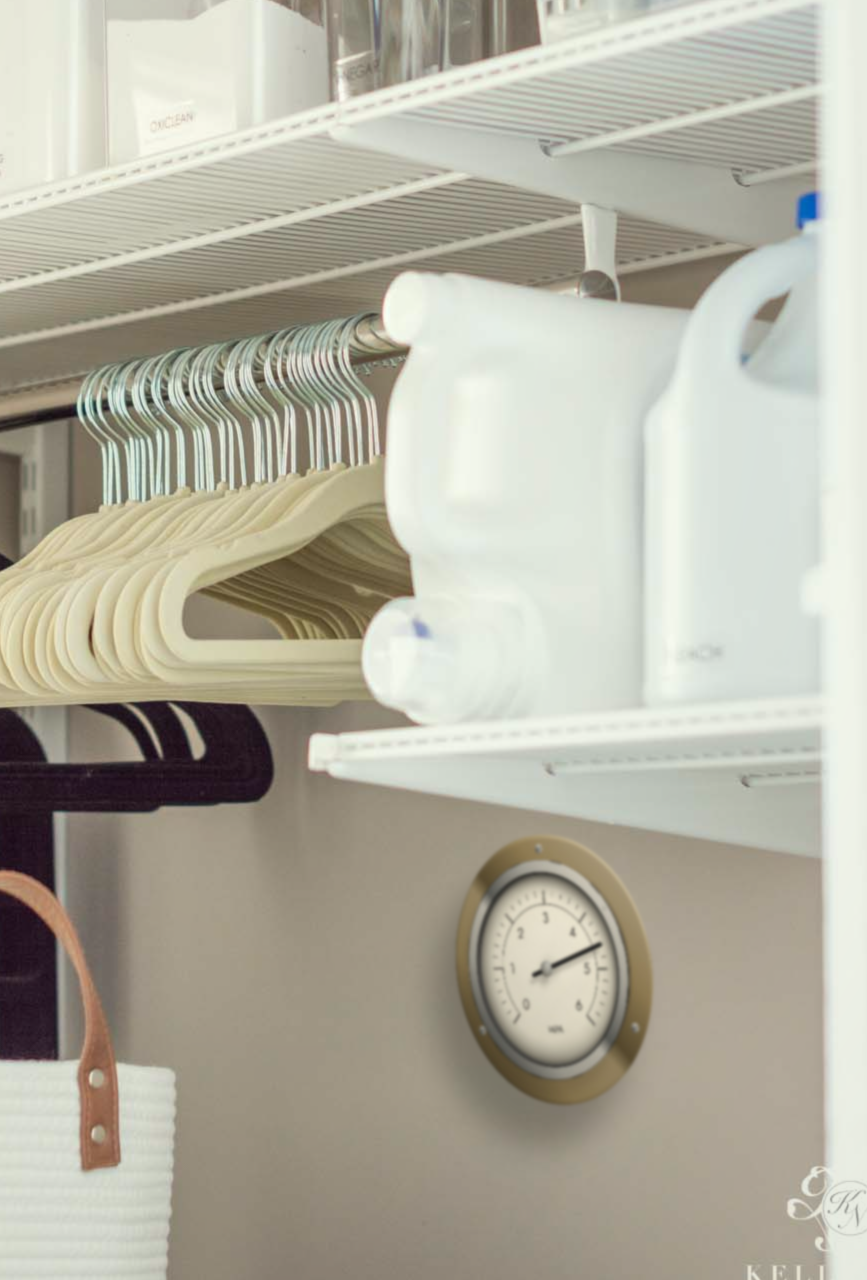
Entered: value=4.6 unit=MPa
